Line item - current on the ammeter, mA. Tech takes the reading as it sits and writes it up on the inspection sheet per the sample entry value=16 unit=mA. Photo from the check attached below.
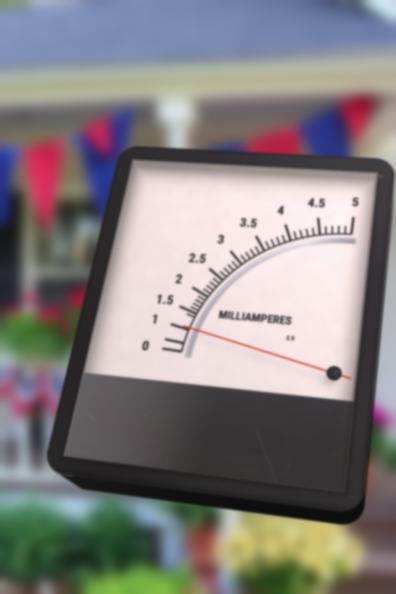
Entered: value=1 unit=mA
